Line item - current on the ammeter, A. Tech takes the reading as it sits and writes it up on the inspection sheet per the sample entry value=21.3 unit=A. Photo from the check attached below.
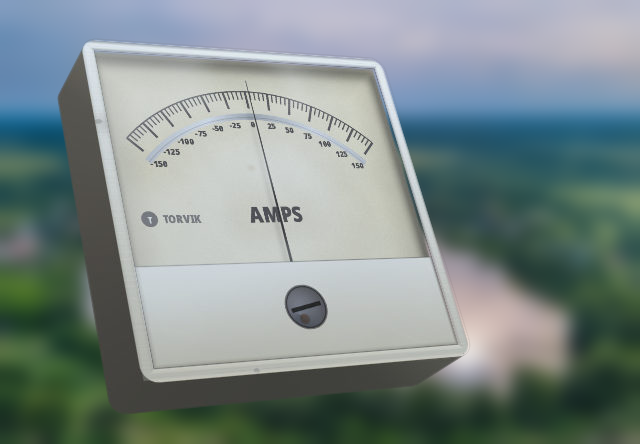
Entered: value=0 unit=A
